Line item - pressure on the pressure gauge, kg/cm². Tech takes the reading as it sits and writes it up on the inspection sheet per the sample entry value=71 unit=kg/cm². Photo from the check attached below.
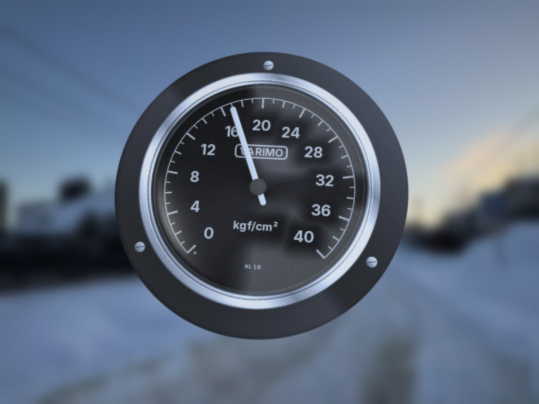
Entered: value=17 unit=kg/cm²
